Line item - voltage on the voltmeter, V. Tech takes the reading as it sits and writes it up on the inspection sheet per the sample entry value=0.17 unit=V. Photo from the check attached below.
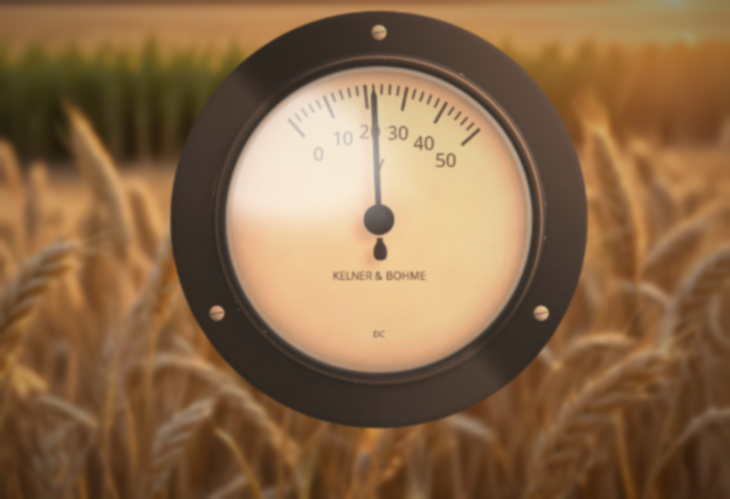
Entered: value=22 unit=V
